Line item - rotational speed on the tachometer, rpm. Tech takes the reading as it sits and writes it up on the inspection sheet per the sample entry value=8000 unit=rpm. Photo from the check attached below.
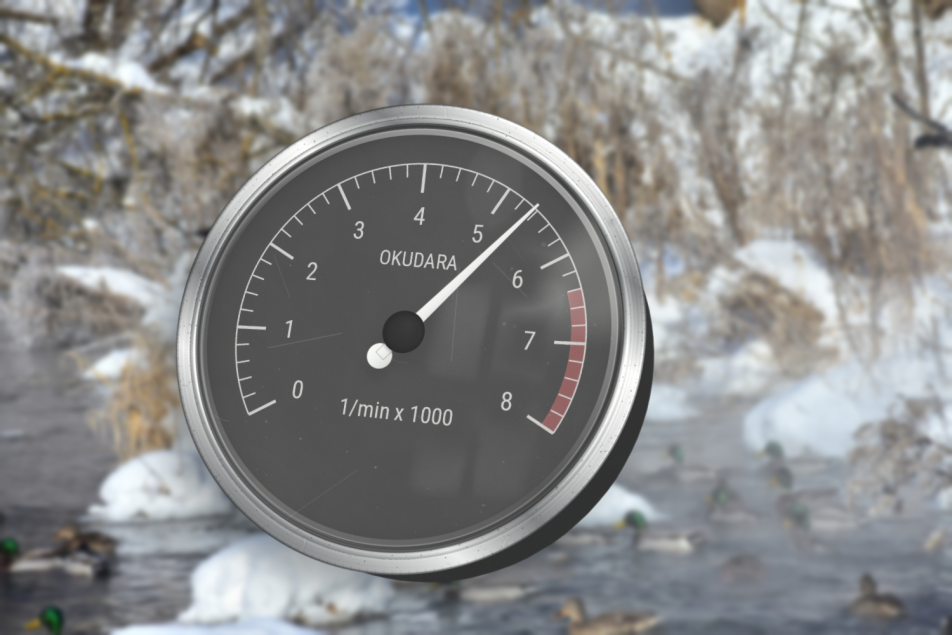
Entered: value=5400 unit=rpm
